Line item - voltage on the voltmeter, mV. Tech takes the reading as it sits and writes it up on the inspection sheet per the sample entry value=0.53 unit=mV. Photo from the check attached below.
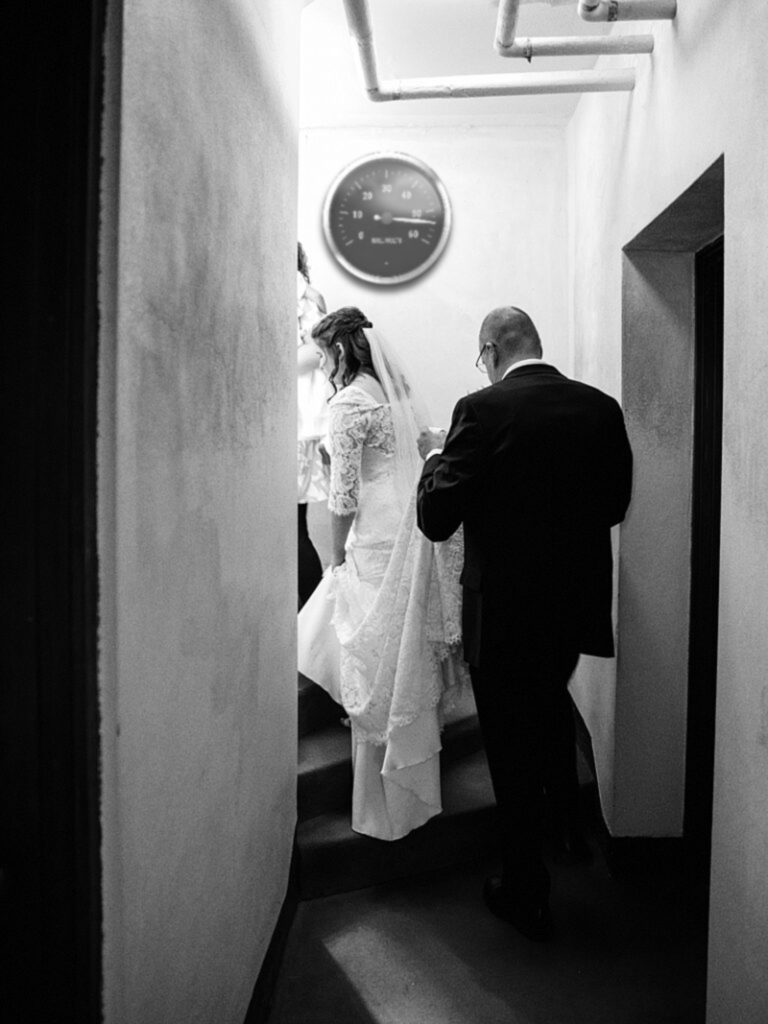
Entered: value=54 unit=mV
